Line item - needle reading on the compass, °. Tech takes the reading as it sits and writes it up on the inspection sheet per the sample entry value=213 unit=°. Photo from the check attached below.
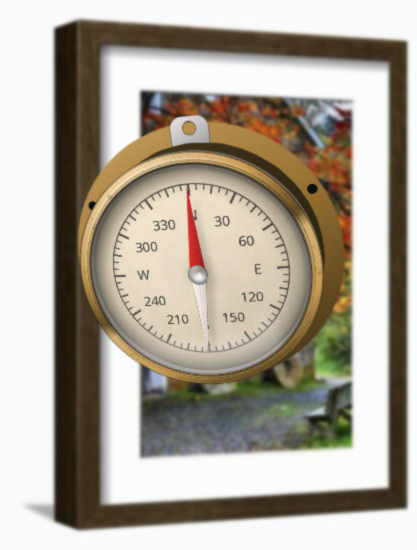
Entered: value=0 unit=°
